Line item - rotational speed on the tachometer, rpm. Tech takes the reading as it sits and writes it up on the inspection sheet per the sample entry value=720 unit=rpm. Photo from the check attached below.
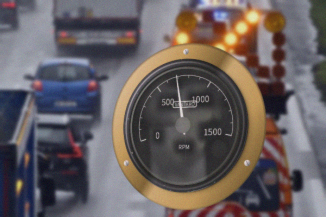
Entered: value=700 unit=rpm
